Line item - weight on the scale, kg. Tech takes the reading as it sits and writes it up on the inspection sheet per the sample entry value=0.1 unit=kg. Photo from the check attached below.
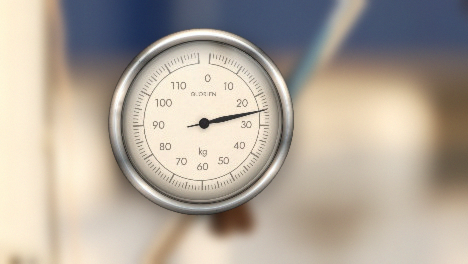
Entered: value=25 unit=kg
